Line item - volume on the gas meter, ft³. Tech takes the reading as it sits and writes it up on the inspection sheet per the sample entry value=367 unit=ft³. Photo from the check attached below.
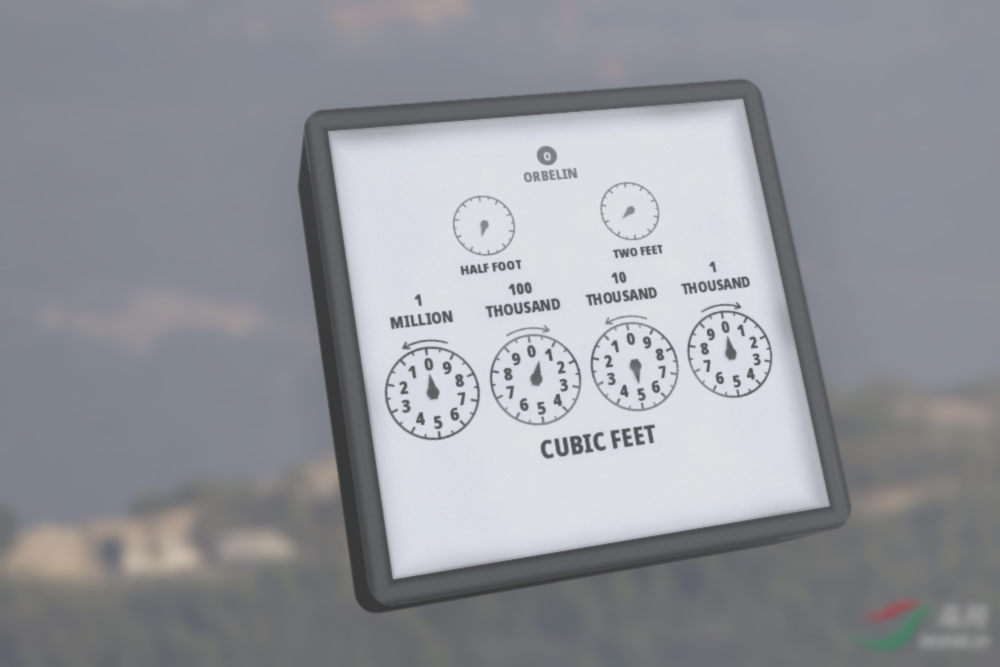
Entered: value=5000 unit=ft³
